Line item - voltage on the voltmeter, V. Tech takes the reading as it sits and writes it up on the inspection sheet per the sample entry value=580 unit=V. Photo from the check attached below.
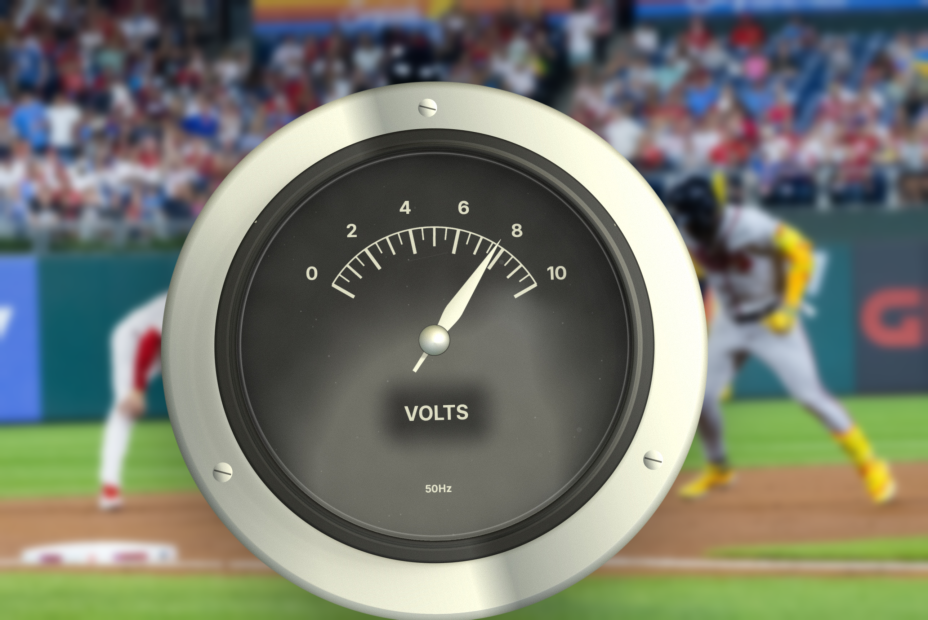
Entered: value=7.75 unit=V
